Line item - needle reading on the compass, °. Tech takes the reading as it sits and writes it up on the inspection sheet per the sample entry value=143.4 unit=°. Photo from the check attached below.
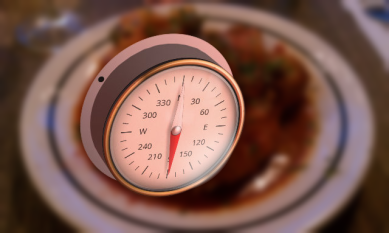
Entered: value=180 unit=°
